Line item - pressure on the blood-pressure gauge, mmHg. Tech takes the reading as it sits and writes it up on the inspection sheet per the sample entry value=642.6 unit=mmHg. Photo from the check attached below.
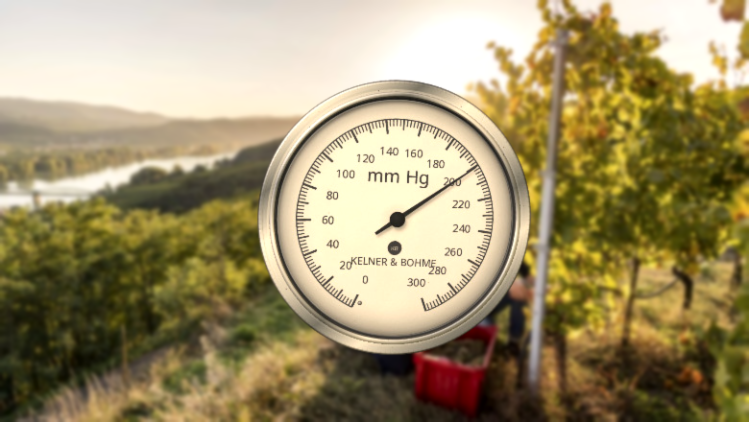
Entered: value=200 unit=mmHg
